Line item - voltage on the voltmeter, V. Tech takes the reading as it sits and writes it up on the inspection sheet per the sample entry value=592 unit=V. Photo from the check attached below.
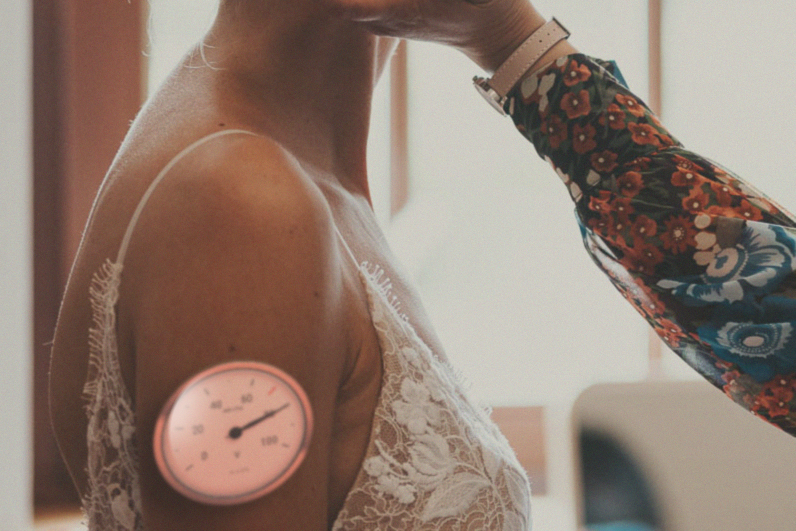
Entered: value=80 unit=V
